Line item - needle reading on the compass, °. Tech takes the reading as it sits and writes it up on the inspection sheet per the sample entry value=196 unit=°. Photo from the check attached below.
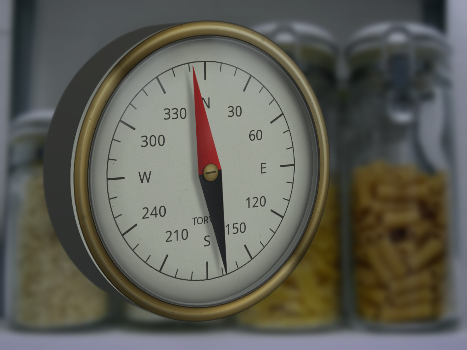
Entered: value=350 unit=°
